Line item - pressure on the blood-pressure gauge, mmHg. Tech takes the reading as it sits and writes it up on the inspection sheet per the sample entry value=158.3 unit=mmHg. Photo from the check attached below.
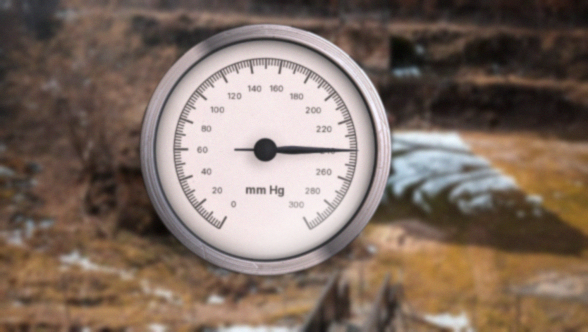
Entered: value=240 unit=mmHg
